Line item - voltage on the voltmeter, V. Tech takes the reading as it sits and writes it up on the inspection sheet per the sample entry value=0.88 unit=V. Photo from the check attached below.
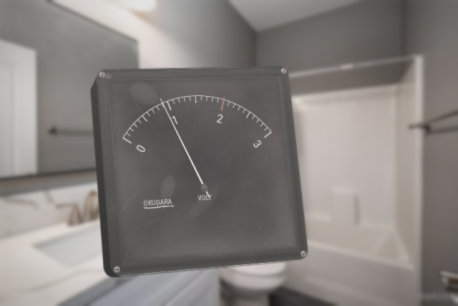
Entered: value=0.9 unit=V
